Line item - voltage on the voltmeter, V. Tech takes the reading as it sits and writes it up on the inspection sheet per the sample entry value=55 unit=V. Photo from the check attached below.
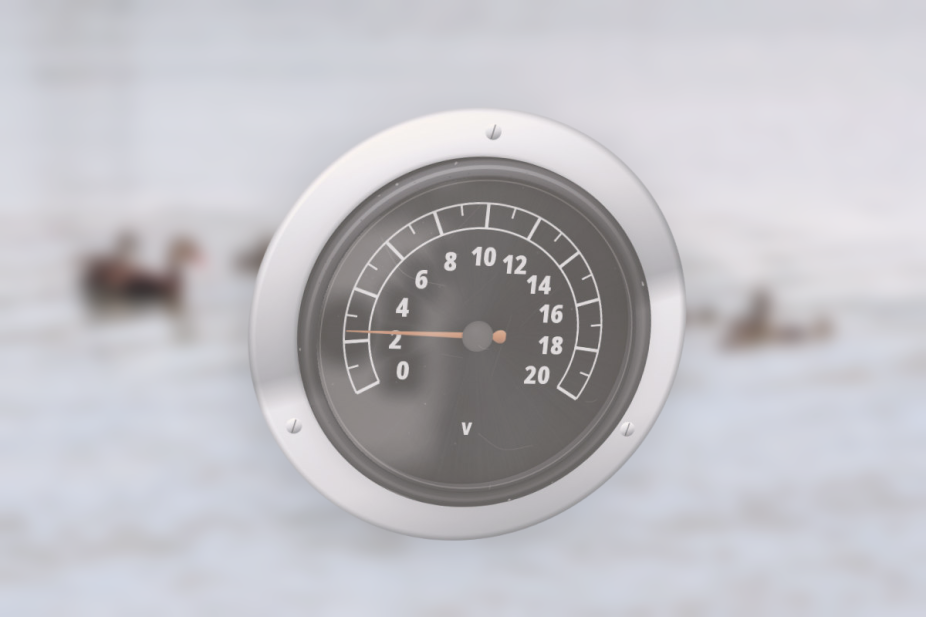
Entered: value=2.5 unit=V
